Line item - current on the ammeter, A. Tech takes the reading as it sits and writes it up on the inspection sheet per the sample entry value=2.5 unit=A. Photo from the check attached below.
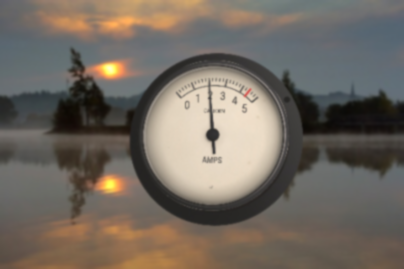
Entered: value=2 unit=A
